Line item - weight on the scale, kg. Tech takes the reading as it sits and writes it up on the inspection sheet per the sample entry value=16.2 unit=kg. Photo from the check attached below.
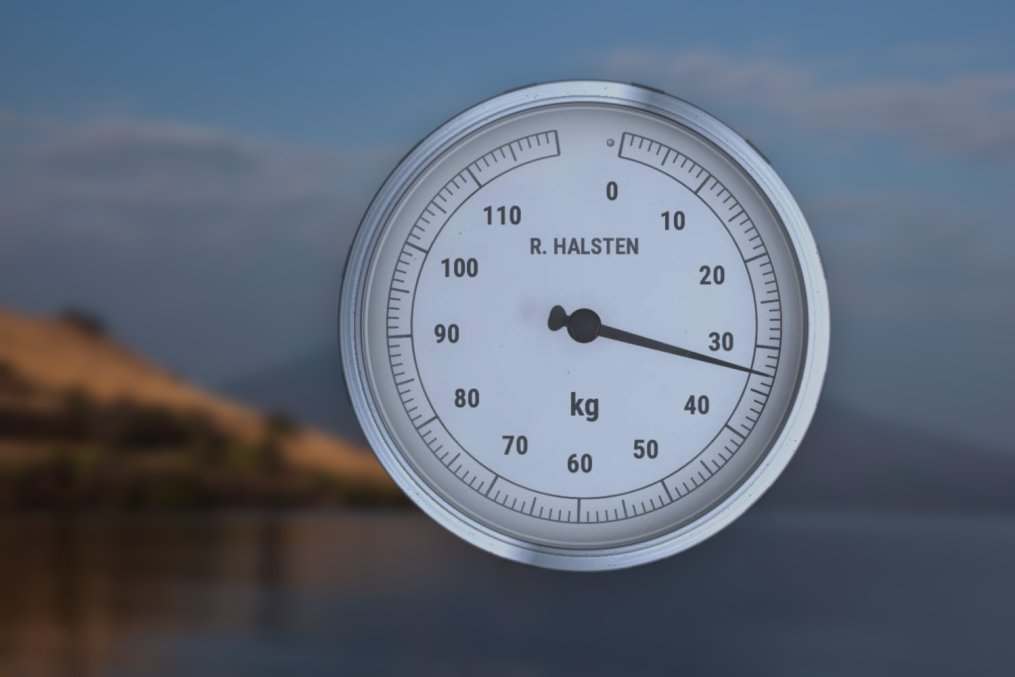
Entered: value=33 unit=kg
